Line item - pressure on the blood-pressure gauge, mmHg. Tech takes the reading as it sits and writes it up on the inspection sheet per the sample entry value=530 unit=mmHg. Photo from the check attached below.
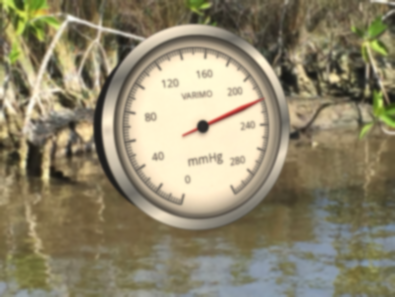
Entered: value=220 unit=mmHg
